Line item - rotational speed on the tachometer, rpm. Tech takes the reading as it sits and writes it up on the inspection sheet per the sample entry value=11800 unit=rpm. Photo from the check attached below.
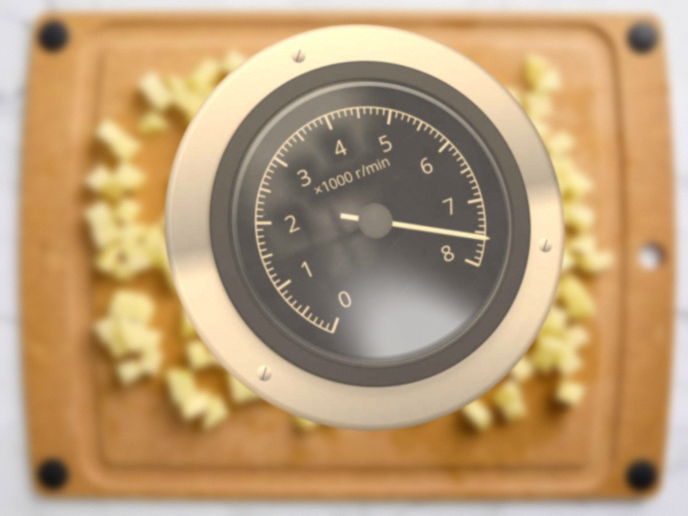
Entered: value=7600 unit=rpm
